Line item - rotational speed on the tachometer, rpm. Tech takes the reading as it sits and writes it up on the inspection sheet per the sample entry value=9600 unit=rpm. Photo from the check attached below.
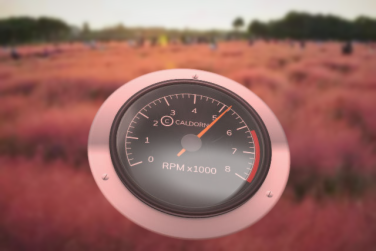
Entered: value=5200 unit=rpm
